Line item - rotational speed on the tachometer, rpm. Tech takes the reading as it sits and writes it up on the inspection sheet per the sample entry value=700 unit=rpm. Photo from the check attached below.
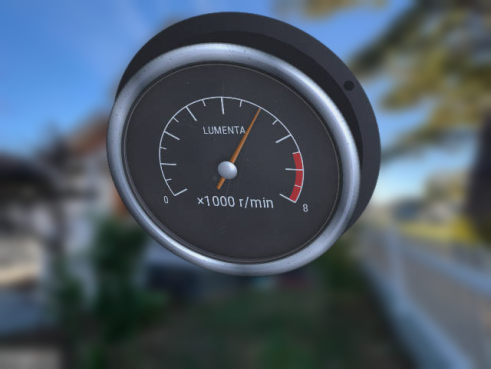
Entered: value=5000 unit=rpm
